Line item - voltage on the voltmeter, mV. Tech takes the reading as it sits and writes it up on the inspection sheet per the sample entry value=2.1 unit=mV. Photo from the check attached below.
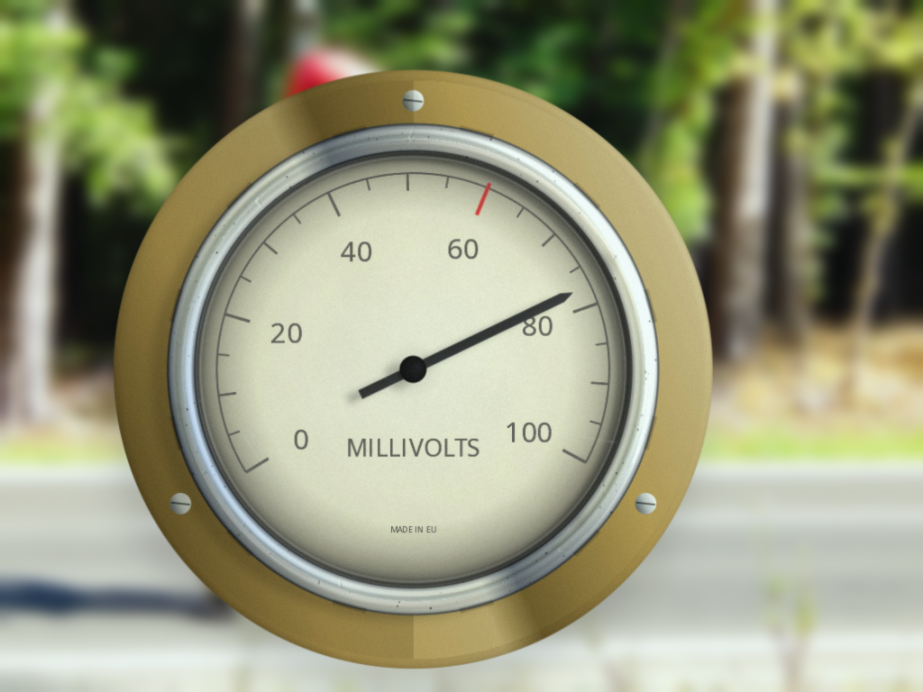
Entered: value=77.5 unit=mV
